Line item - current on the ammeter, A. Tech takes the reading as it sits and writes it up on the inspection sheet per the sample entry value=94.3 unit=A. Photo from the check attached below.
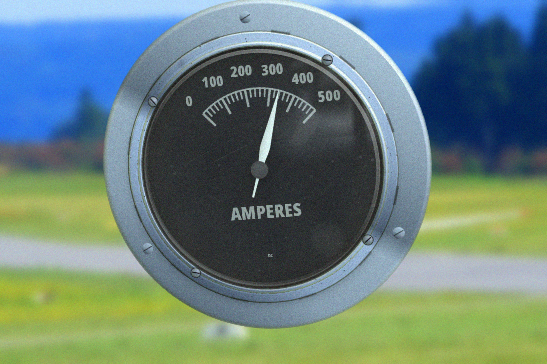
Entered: value=340 unit=A
